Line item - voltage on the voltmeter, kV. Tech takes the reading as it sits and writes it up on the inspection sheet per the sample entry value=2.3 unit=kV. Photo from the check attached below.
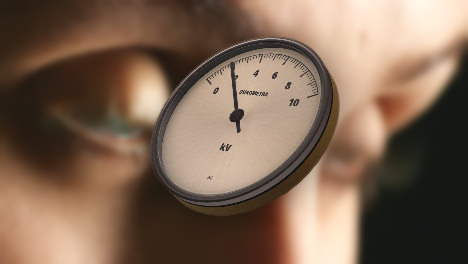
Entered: value=2 unit=kV
